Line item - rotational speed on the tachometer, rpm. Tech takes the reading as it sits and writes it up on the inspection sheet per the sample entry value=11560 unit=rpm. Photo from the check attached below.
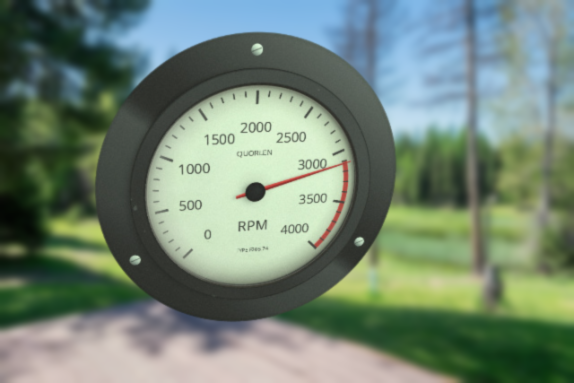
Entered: value=3100 unit=rpm
